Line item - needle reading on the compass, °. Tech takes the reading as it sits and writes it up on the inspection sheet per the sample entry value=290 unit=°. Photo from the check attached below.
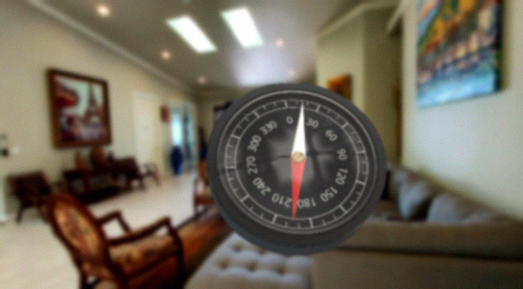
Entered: value=195 unit=°
